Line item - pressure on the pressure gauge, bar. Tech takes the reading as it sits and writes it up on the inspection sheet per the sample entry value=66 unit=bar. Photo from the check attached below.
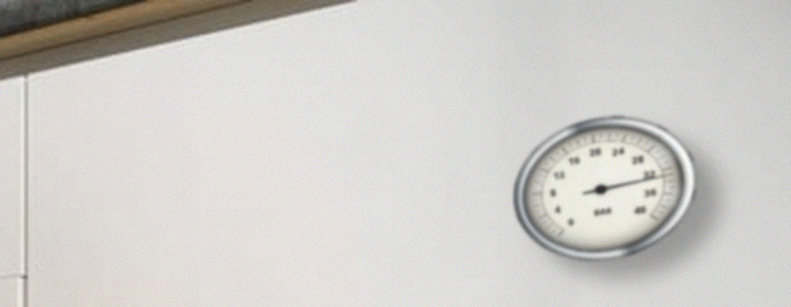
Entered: value=33 unit=bar
